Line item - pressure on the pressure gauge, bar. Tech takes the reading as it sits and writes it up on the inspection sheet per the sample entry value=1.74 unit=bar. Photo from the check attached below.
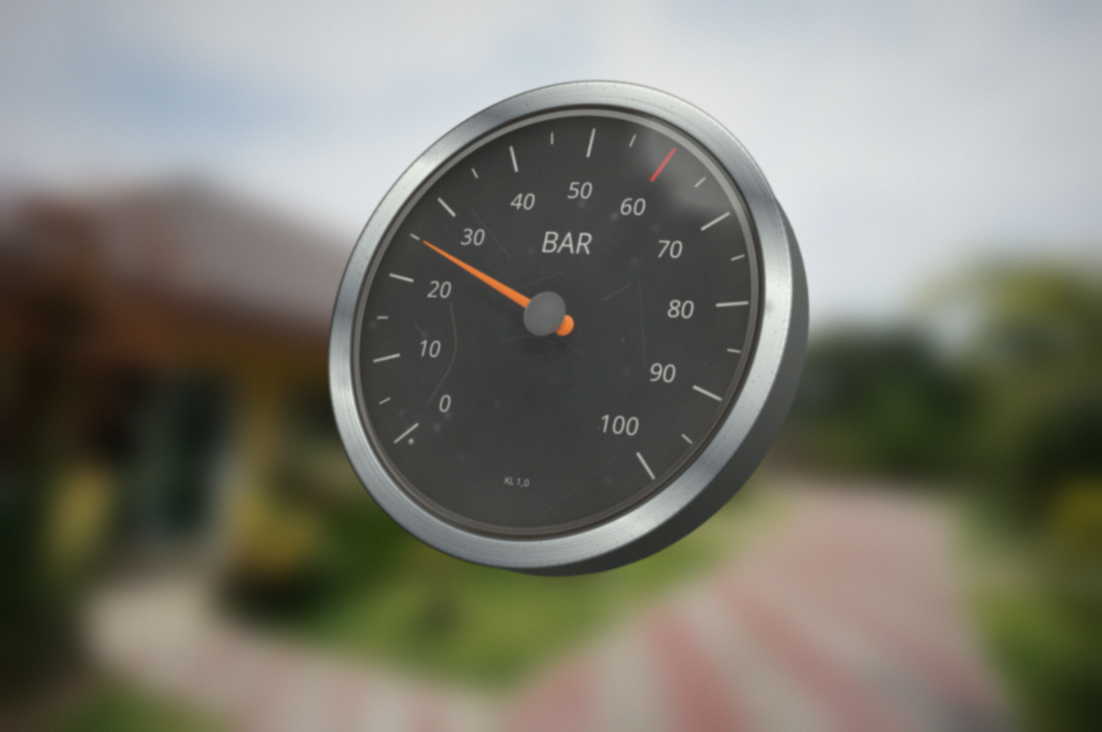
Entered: value=25 unit=bar
